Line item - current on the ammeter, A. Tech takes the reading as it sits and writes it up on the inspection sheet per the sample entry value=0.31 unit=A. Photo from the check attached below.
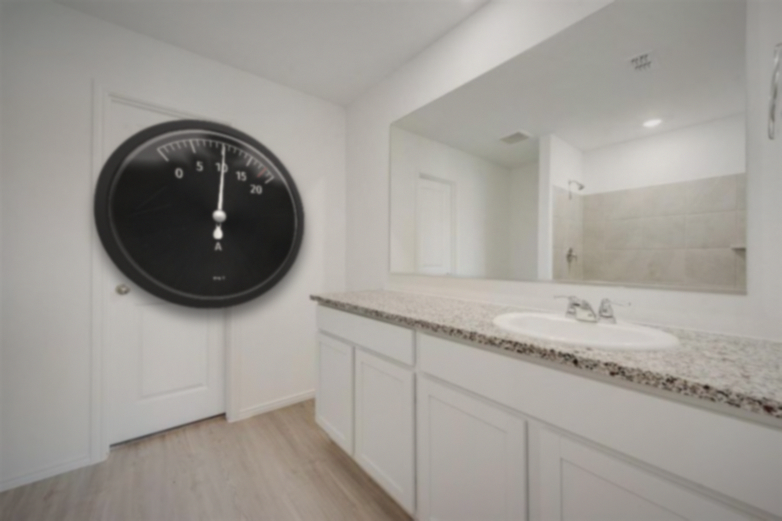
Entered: value=10 unit=A
